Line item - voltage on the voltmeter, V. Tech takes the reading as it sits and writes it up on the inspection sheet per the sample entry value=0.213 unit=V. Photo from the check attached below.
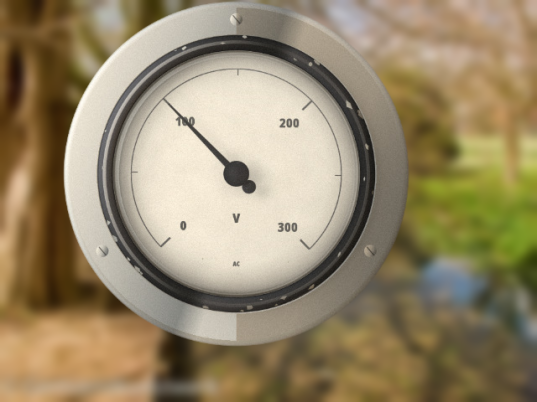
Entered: value=100 unit=V
